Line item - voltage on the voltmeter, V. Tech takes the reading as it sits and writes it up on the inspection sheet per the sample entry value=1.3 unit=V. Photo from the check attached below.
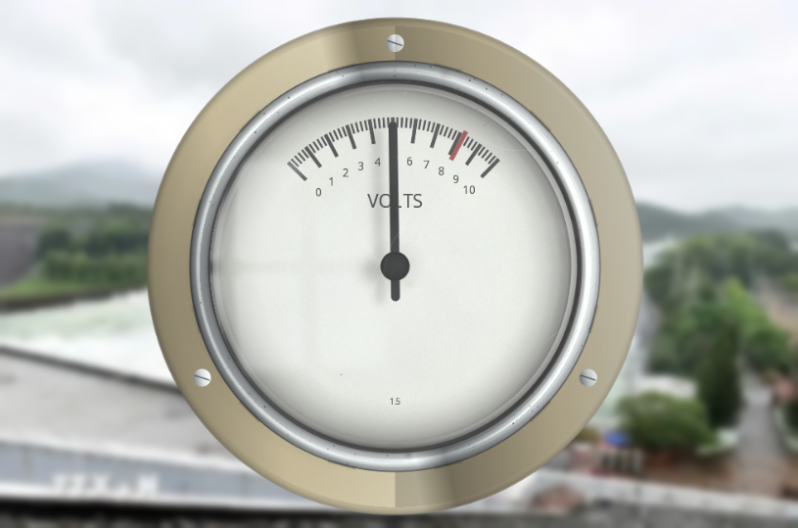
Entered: value=5 unit=V
